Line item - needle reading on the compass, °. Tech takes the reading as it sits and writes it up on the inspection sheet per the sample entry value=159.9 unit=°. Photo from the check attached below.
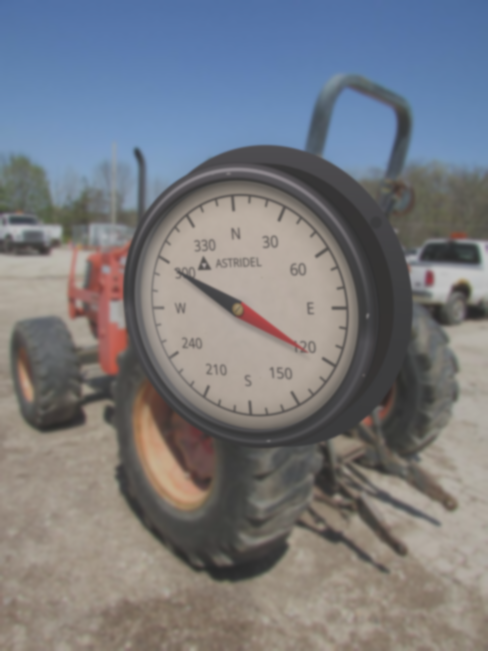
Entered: value=120 unit=°
